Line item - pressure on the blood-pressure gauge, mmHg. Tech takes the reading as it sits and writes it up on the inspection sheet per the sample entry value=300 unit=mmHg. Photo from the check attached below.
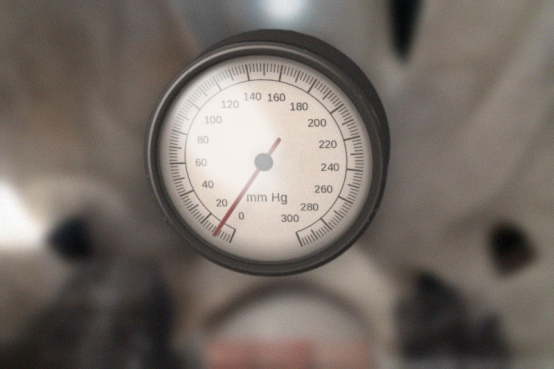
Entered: value=10 unit=mmHg
